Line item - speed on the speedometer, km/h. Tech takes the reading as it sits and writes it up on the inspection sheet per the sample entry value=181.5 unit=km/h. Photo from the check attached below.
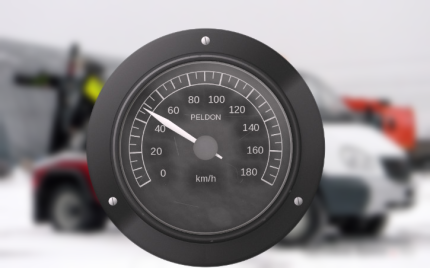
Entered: value=47.5 unit=km/h
